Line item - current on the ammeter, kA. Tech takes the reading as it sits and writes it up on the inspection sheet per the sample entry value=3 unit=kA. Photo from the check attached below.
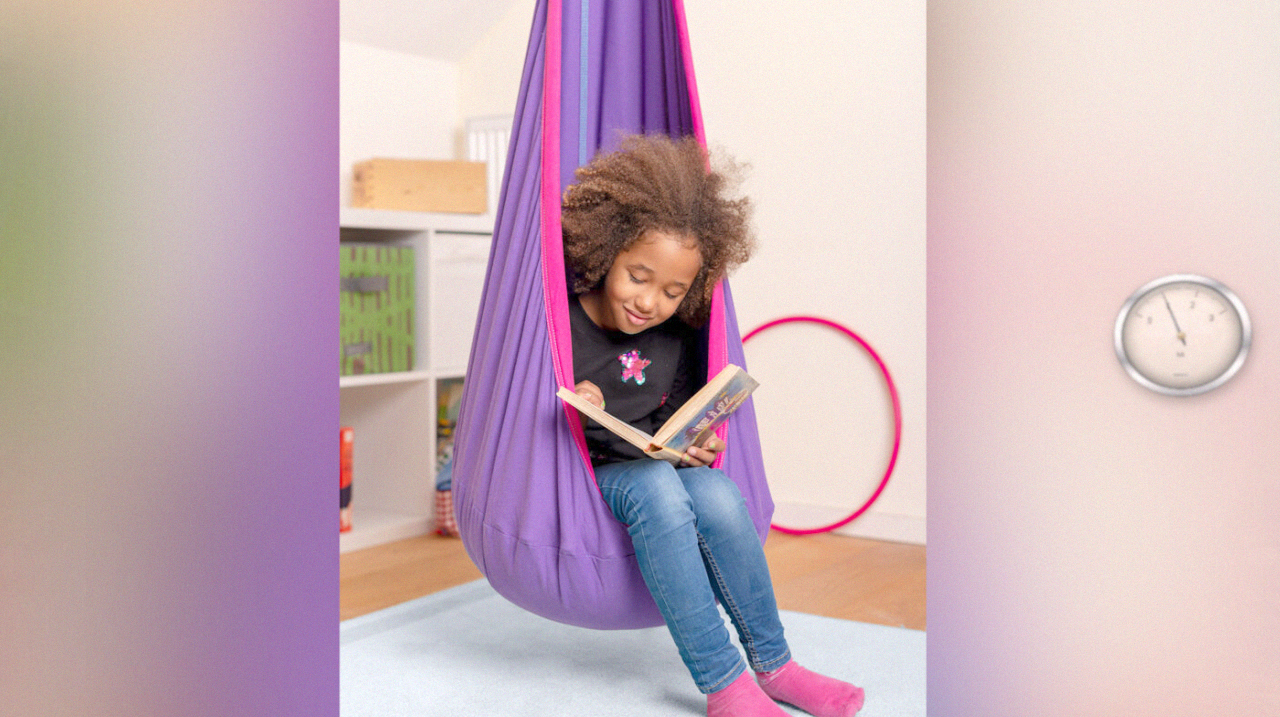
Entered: value=1 unit=kA
